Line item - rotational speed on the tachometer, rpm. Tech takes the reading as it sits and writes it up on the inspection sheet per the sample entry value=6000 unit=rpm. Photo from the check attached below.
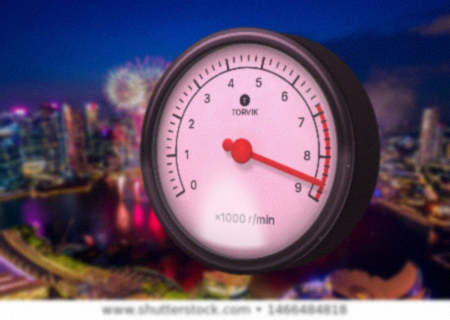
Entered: value=8600 unit=rpm
